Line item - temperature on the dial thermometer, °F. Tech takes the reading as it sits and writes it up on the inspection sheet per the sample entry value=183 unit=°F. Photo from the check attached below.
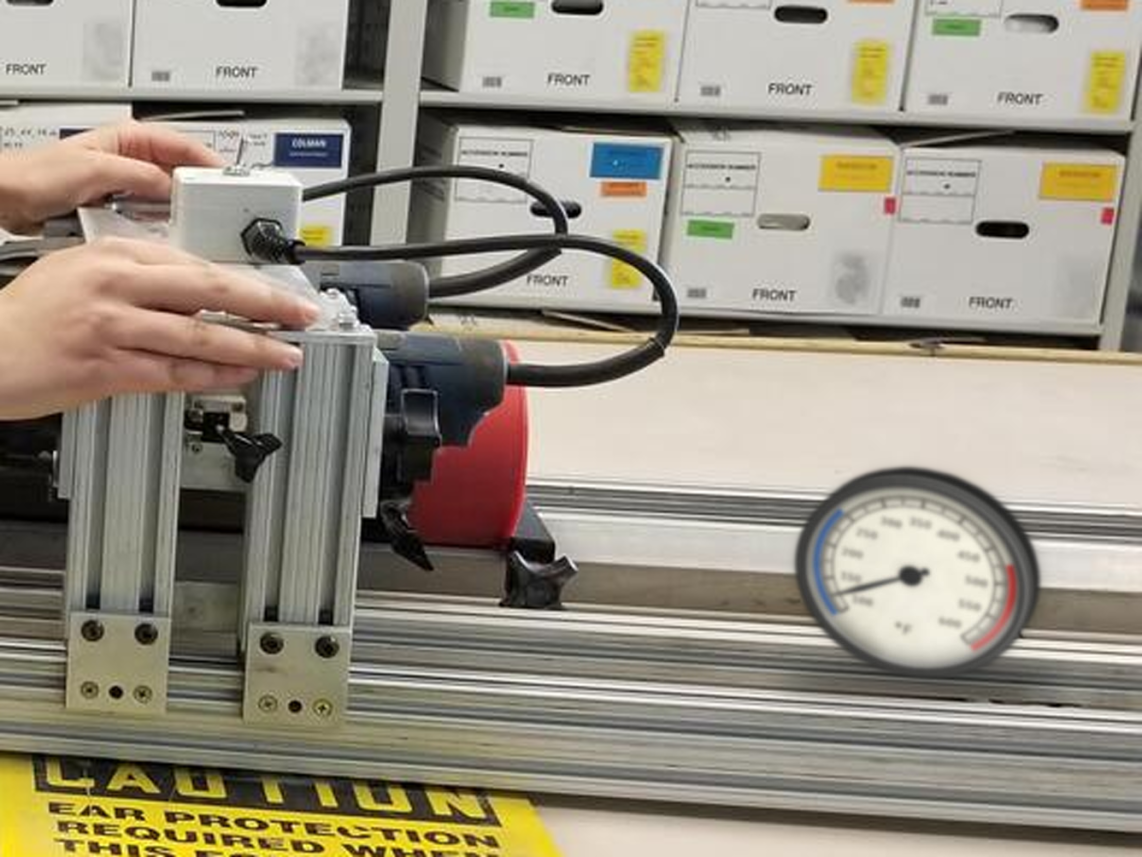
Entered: value=125 unit=°F
